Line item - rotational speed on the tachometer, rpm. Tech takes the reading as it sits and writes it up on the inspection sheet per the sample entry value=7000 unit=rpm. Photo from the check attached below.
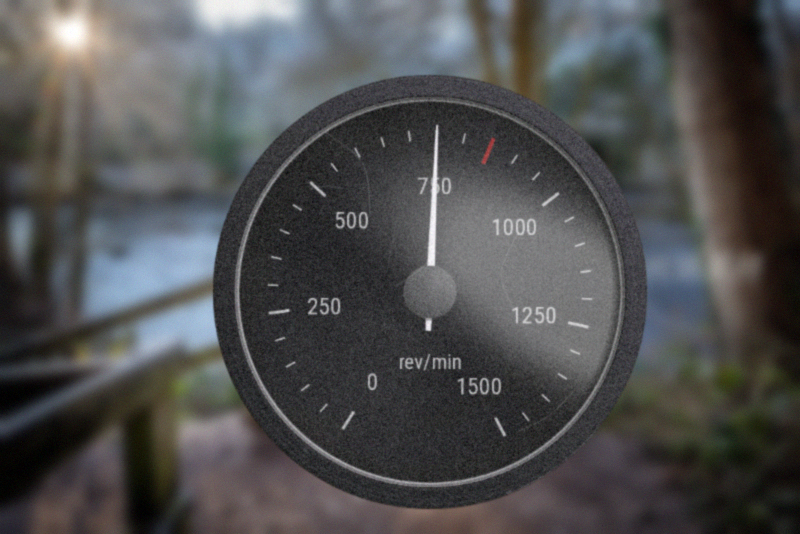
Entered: value=750 unit=rpm
